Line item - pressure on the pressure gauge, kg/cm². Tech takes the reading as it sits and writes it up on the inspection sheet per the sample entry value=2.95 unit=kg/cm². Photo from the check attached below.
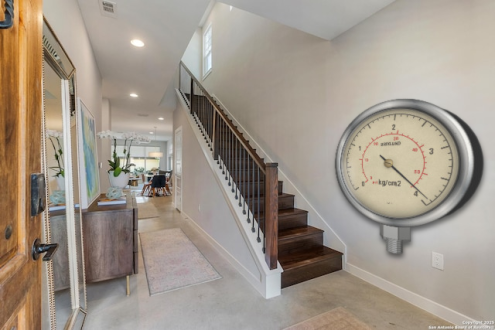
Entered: value=3.9 unit=kg/cm²
